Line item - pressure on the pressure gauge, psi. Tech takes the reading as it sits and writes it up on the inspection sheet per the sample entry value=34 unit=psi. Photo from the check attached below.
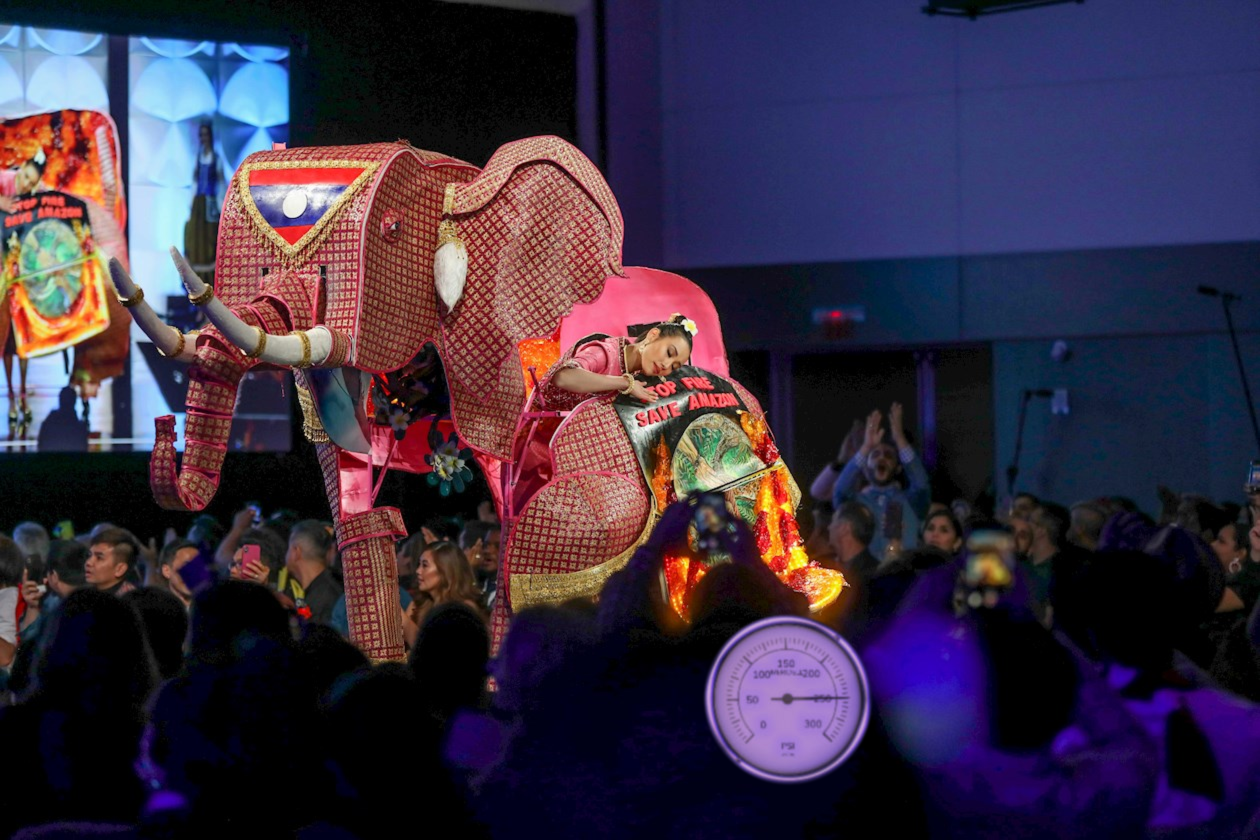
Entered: value=250 unit=psi
